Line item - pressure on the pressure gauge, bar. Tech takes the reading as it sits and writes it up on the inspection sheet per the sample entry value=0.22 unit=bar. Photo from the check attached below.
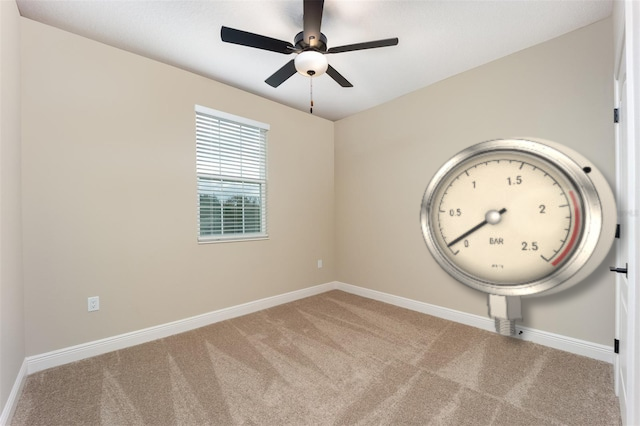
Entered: value=0.1 unit=bar
